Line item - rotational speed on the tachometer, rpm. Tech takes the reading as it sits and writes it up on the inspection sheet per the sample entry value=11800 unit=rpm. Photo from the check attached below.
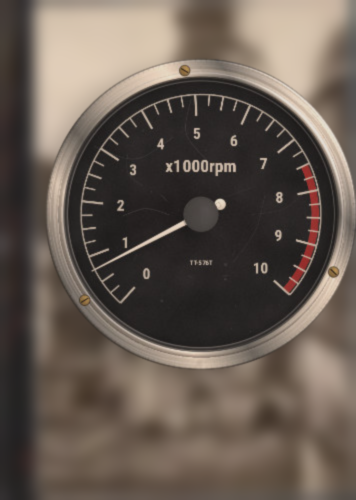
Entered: value=750 unit=rpm
